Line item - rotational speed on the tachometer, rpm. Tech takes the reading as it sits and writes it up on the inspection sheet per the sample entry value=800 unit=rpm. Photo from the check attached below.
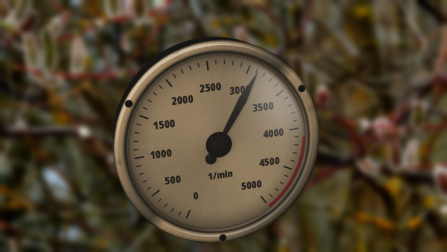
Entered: value=3100 unit=rpm
